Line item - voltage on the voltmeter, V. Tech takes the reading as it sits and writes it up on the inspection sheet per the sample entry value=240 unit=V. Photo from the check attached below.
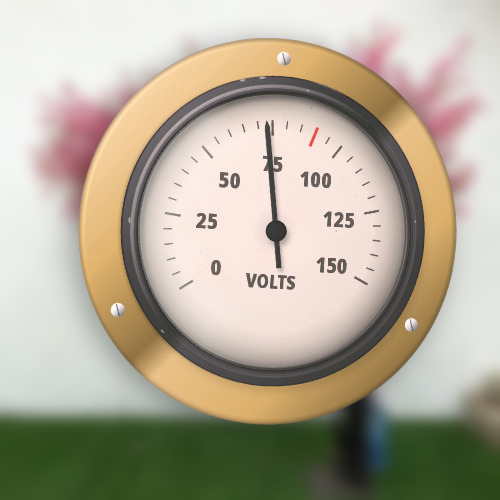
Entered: value=72.5 unit=V
